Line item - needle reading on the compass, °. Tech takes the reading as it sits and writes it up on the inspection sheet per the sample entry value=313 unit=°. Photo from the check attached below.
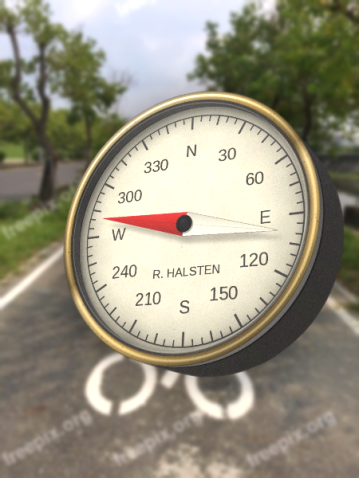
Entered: value=280 unit=°
